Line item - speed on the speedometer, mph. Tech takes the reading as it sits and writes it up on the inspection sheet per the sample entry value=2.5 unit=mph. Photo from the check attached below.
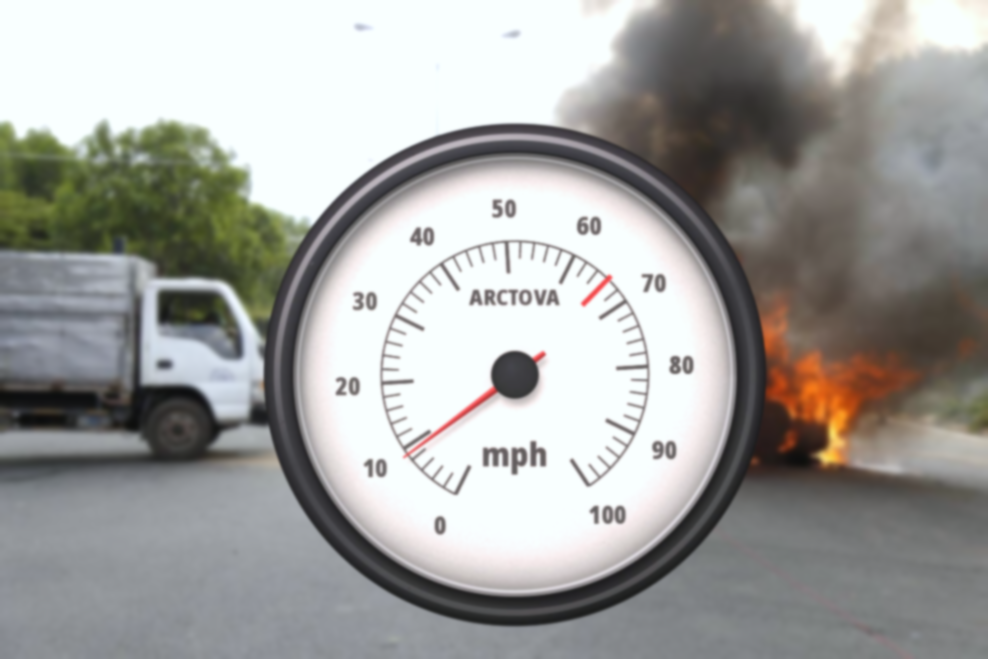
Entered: value=9 unit=mph
